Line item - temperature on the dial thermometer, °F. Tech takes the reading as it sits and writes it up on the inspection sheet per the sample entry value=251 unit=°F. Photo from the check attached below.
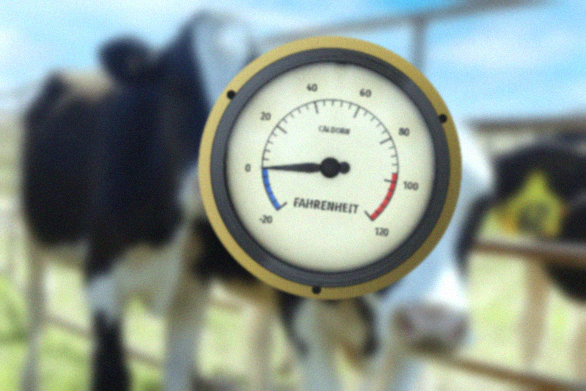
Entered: value=0 unit=°F
